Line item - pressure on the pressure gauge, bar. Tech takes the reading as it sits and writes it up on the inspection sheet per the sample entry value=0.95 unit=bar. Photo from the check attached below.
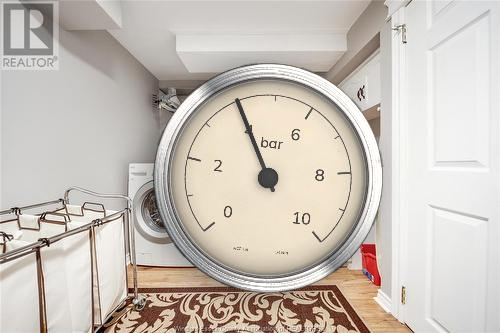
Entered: value=4 unit=bar
